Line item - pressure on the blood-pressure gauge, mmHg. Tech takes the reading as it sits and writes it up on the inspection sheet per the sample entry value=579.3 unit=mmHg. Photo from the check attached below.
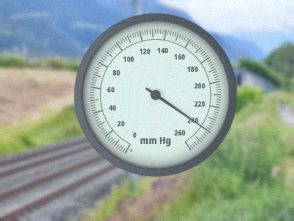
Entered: value=240 unit=mmHg
